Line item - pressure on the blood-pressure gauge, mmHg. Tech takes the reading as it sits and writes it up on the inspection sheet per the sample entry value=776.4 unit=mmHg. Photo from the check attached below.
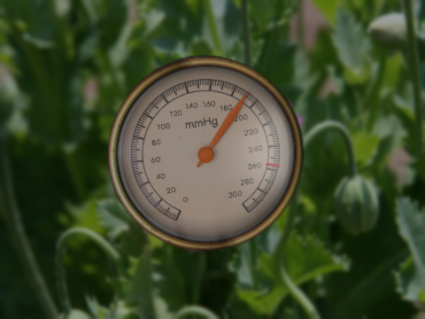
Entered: value=190 unit=mmHg
